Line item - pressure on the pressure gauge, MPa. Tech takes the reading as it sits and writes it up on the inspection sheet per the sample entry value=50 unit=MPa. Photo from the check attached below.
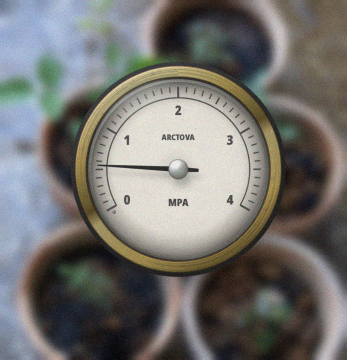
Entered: value=0.55 unit=MPa
